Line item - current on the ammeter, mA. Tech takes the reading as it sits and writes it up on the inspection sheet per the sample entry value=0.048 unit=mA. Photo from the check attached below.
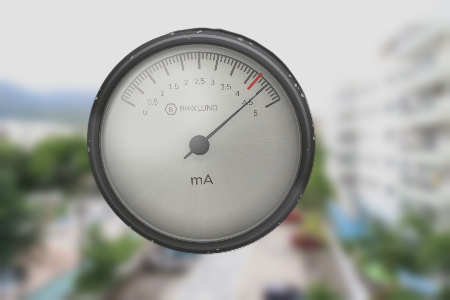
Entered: value=4.5 unit=mA
